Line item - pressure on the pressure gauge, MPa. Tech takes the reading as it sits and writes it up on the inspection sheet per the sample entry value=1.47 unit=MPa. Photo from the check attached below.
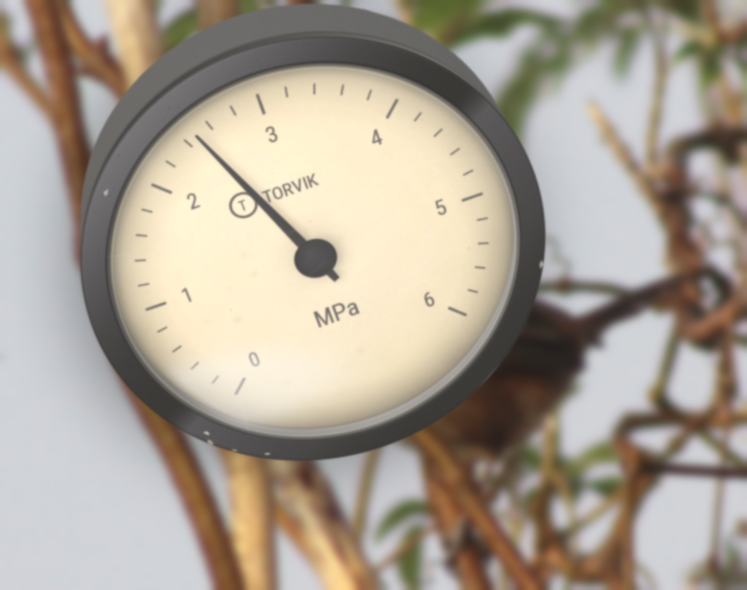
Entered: value=2.5 unit=MPa
